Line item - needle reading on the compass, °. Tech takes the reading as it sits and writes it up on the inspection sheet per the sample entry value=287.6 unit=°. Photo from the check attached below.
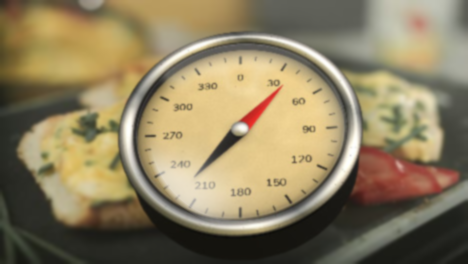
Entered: value=40 unit=°
